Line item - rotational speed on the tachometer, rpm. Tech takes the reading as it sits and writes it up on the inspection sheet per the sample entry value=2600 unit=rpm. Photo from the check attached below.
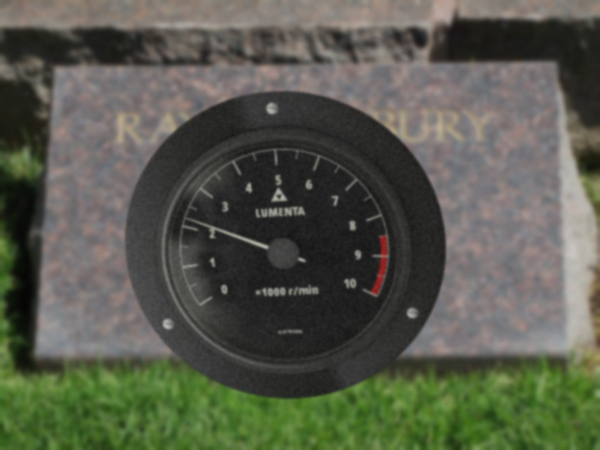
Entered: value=2250 unit=rpm
